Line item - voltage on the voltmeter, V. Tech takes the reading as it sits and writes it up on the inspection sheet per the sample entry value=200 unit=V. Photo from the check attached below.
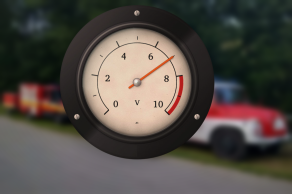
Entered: value=7 unit=V
